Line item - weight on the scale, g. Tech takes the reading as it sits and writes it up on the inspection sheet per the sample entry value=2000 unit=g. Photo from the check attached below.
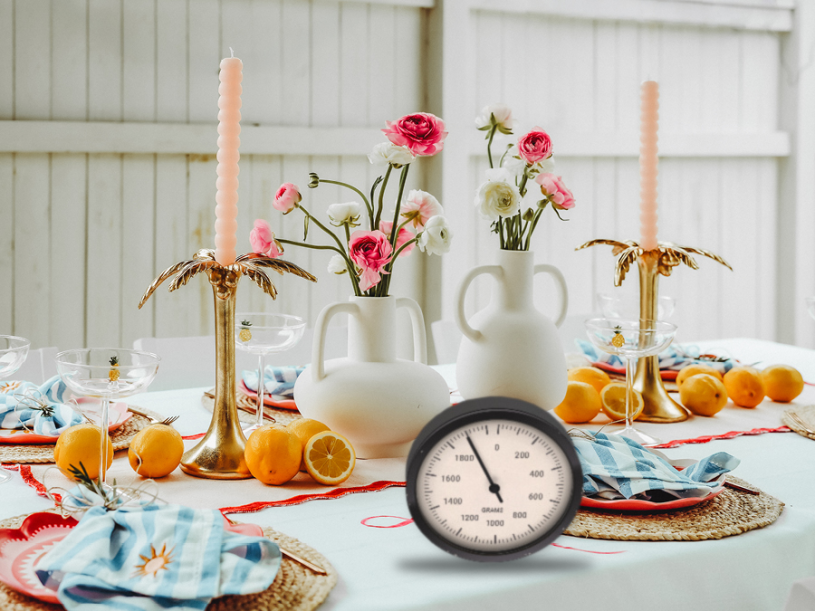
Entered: value=1900 unit=g
